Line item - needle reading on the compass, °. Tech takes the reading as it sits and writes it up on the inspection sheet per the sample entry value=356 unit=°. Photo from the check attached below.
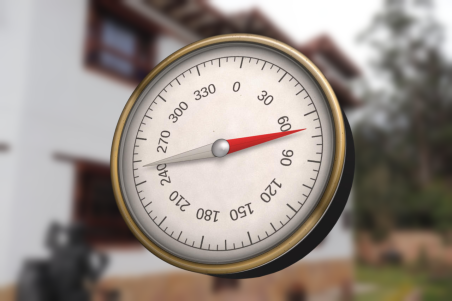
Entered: value=70 unit=°
